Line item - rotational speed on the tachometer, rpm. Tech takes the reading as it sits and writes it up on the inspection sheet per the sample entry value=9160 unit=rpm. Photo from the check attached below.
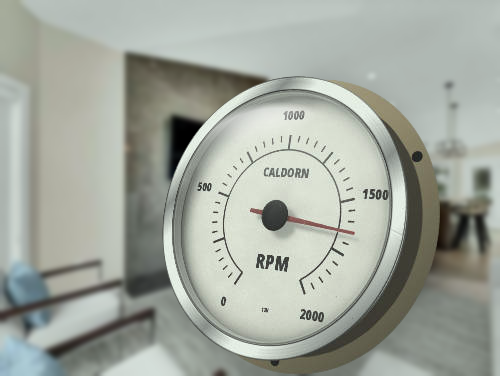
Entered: value=1650 unit=rpm
